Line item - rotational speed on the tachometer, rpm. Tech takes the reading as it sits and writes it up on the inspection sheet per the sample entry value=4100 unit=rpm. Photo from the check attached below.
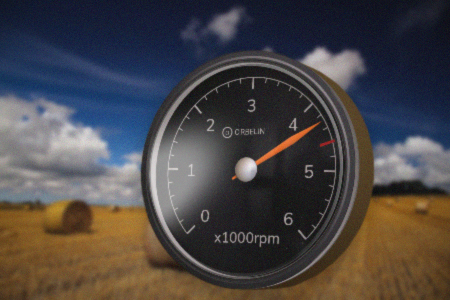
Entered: value=4300 unit=rpm
